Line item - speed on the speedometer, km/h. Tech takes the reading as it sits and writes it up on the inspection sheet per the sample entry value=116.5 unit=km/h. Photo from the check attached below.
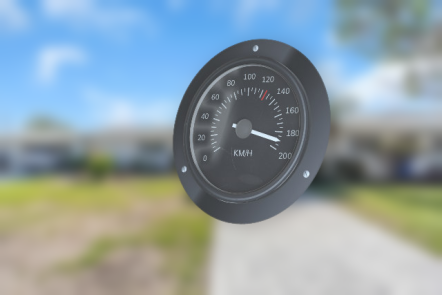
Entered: value=190 unit=km/h
